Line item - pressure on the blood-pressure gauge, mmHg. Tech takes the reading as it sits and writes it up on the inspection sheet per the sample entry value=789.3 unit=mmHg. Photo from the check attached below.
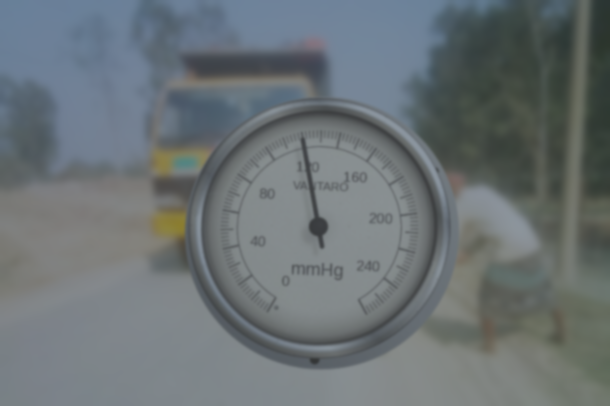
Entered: value=120 unit=mmHg
